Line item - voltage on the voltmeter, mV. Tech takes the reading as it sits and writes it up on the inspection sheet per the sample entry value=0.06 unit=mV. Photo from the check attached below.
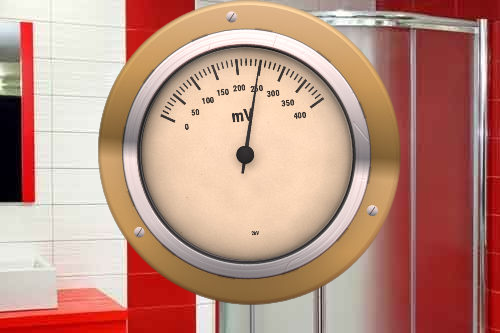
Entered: value=250 unit=mV
